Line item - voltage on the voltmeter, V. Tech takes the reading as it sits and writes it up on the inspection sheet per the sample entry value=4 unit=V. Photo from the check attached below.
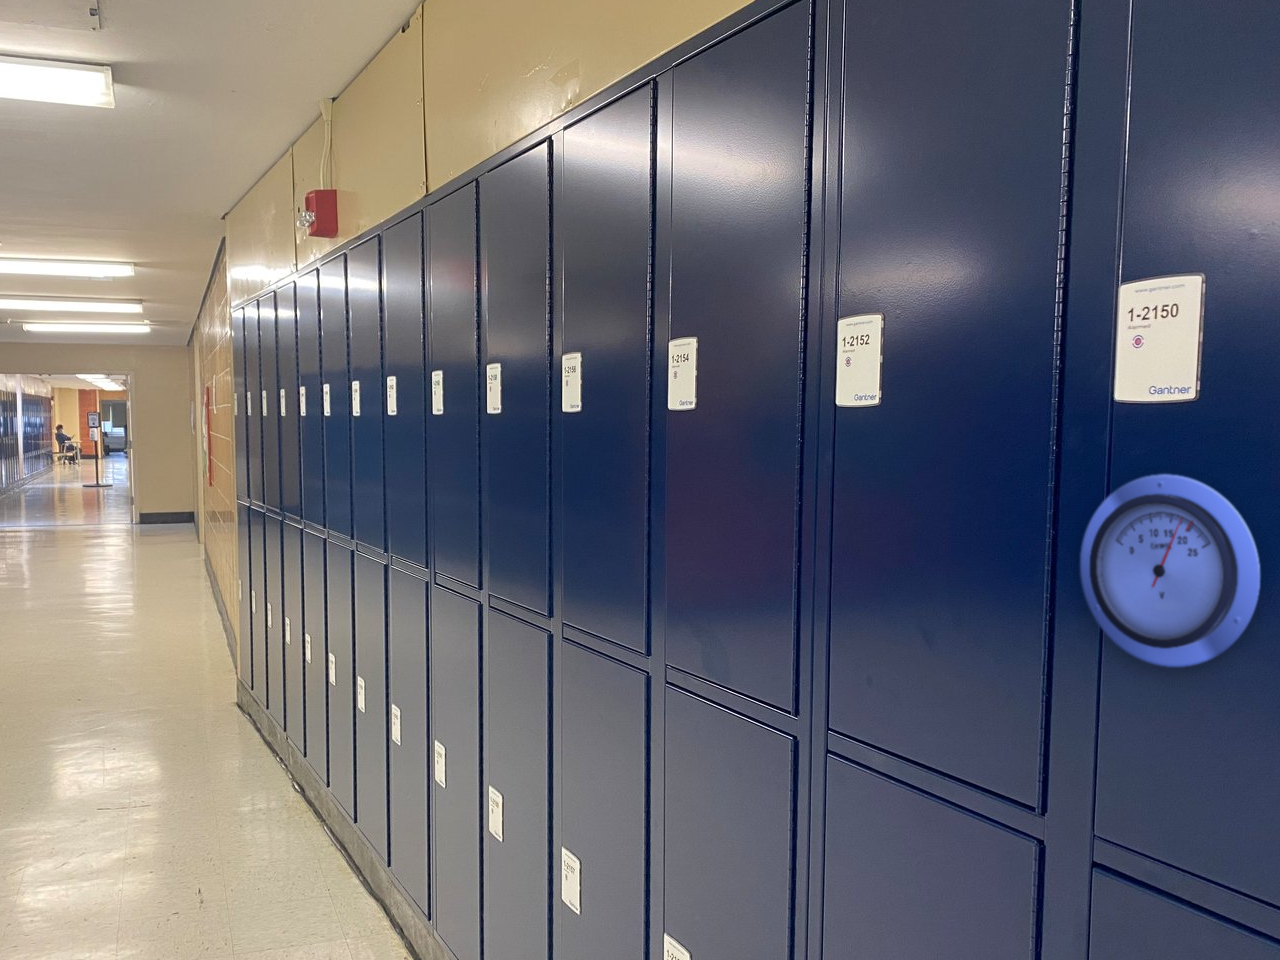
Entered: value=17.5 unit=V
